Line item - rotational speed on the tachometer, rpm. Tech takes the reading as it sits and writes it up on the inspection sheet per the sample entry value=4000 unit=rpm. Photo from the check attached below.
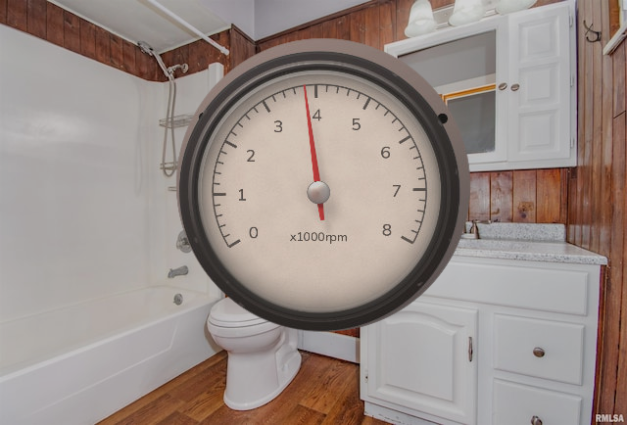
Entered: value=3800 unit=rpm
